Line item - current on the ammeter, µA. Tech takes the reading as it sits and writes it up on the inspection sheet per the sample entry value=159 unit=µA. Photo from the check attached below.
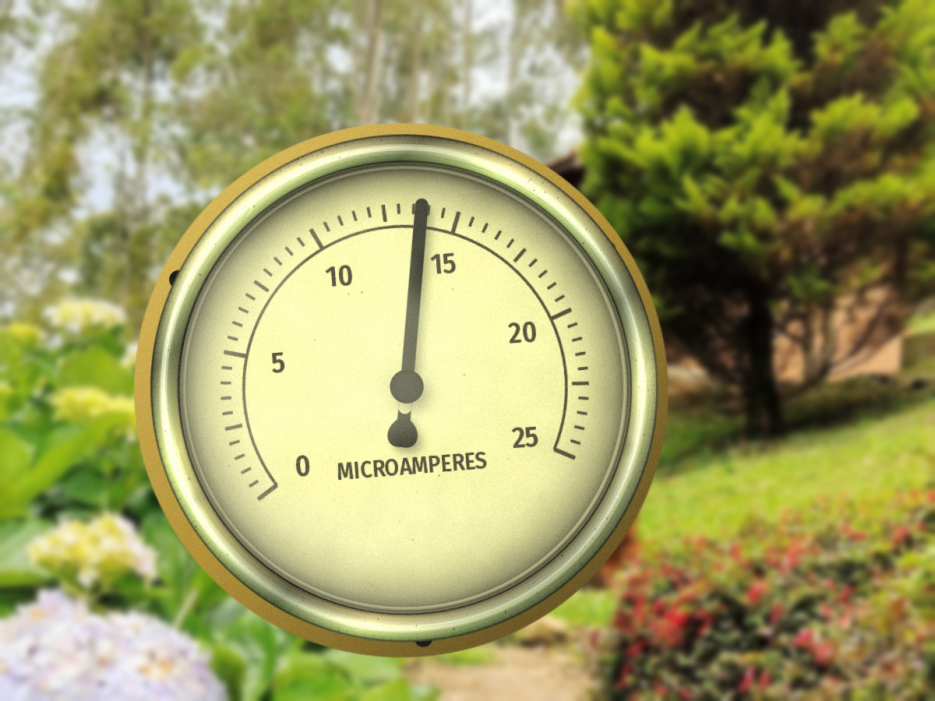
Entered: value=13.75 unit=µA
